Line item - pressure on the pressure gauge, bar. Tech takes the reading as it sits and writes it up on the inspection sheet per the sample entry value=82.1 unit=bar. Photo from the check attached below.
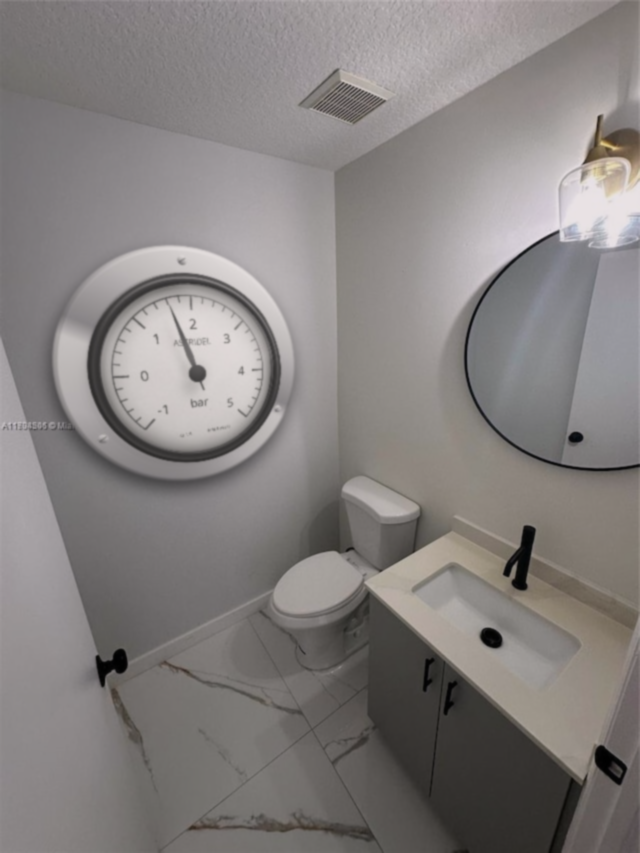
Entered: value=1.6 unit=bar
